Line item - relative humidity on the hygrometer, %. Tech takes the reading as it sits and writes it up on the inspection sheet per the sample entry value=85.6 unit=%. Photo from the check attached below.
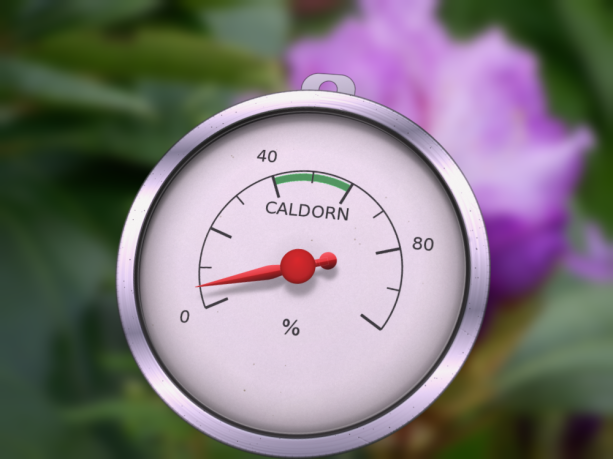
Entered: value=5 unit=%
